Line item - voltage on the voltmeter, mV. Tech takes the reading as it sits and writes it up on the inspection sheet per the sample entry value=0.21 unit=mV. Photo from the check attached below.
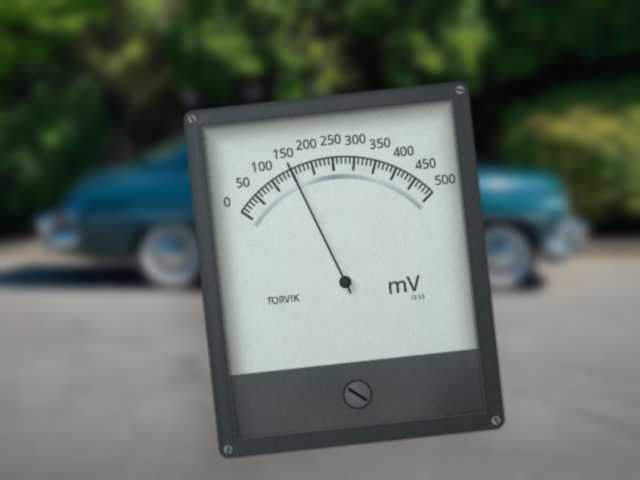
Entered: value=150 unit=mV
